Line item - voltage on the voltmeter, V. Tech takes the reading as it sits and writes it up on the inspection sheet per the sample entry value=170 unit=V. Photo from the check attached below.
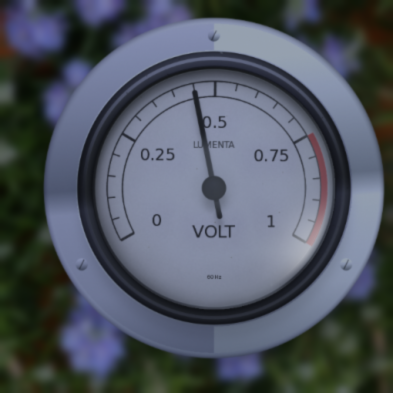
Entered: value=0.45 unit=V
